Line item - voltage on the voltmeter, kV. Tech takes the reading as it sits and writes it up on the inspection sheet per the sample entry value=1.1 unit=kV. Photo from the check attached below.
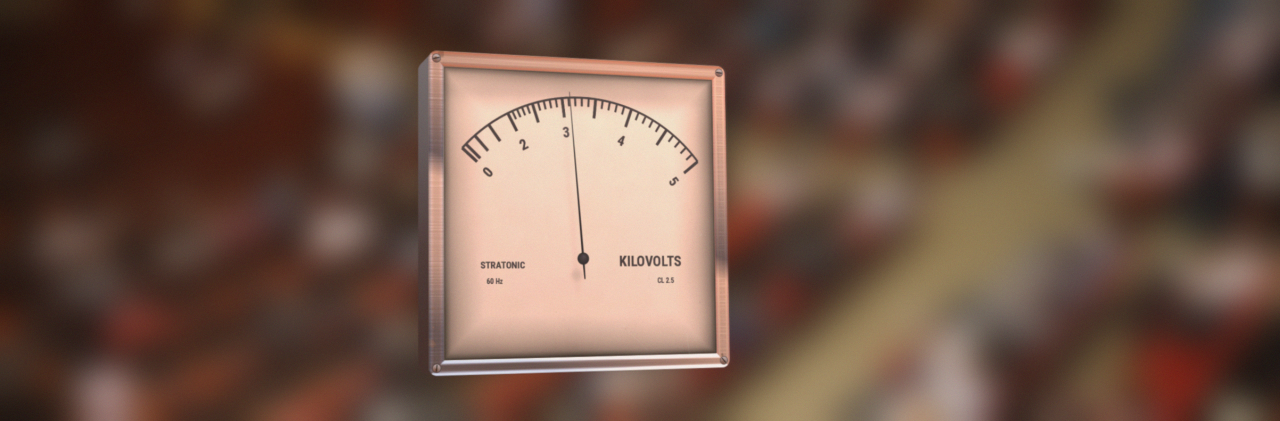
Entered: value=3.1 unit=kV
